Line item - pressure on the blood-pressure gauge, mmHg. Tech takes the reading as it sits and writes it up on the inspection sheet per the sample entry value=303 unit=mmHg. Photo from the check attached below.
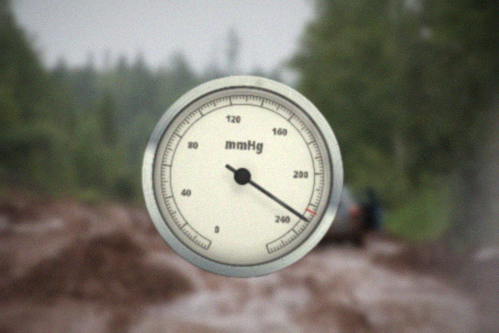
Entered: value=230 unit=mmHg
